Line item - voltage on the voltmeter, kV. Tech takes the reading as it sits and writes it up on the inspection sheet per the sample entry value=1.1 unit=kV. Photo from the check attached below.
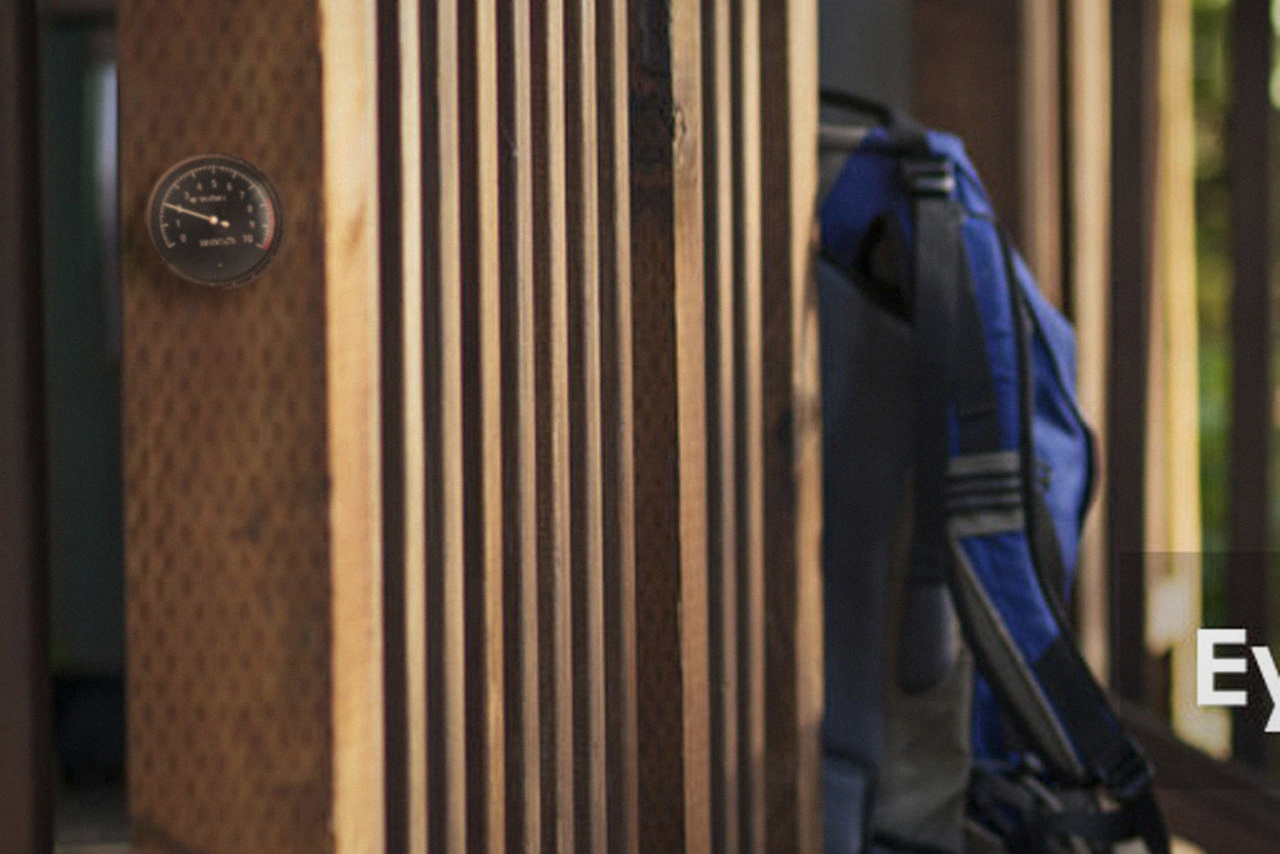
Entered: value=2 unit=kV
